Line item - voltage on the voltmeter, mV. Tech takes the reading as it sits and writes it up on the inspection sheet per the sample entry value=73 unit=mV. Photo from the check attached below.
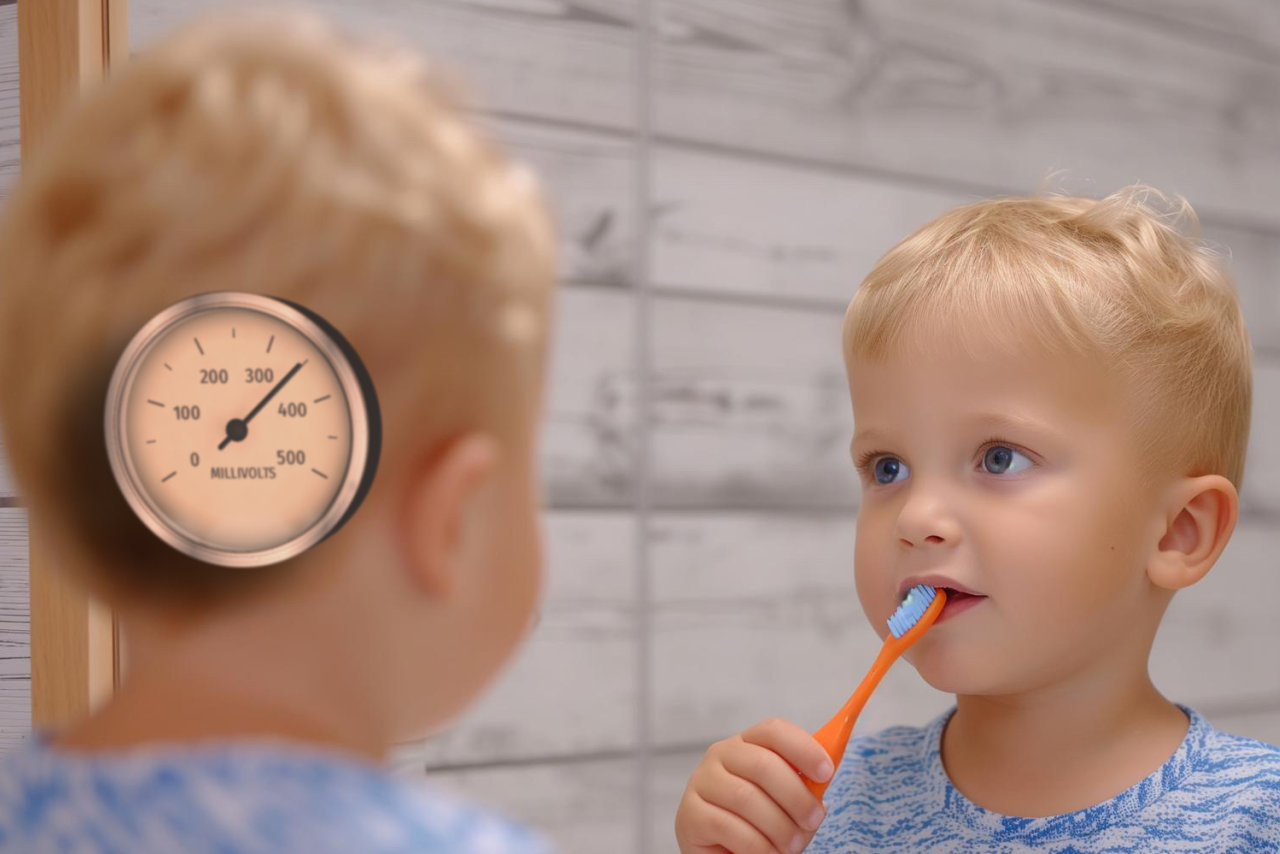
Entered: value=350 unit=mV
